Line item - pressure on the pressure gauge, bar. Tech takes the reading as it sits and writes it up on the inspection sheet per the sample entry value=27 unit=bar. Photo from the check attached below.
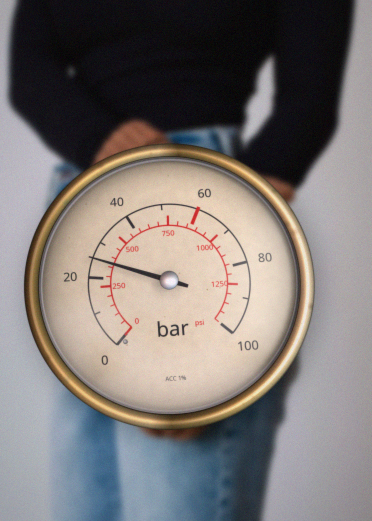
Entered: value=25 unit=bar
